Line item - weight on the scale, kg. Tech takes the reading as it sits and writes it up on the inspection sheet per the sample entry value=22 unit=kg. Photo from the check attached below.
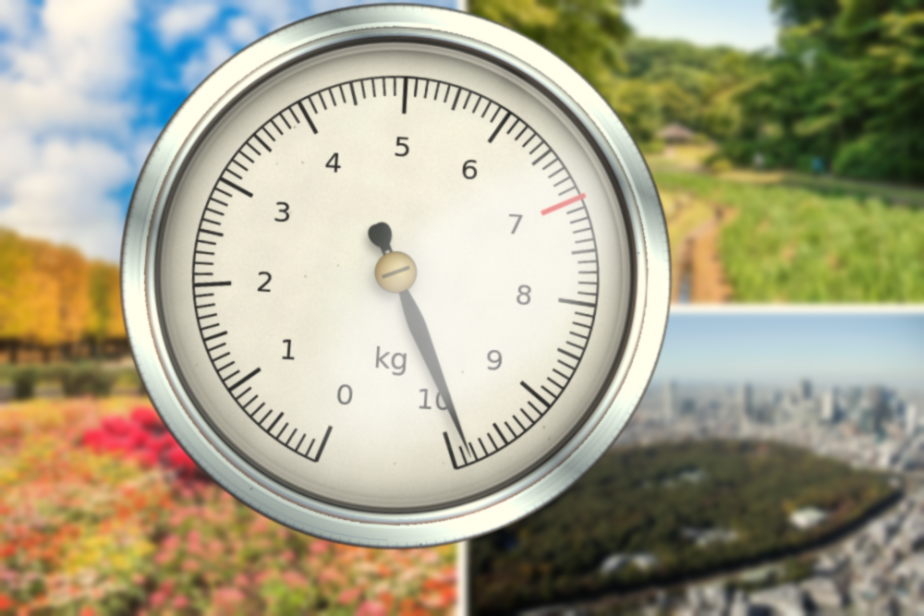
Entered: value=9.85 unit=kg
